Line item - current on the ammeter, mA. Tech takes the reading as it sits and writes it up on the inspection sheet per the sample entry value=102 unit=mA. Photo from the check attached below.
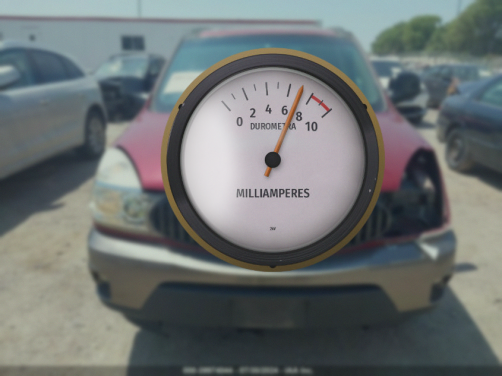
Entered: value=7 unit=mA
